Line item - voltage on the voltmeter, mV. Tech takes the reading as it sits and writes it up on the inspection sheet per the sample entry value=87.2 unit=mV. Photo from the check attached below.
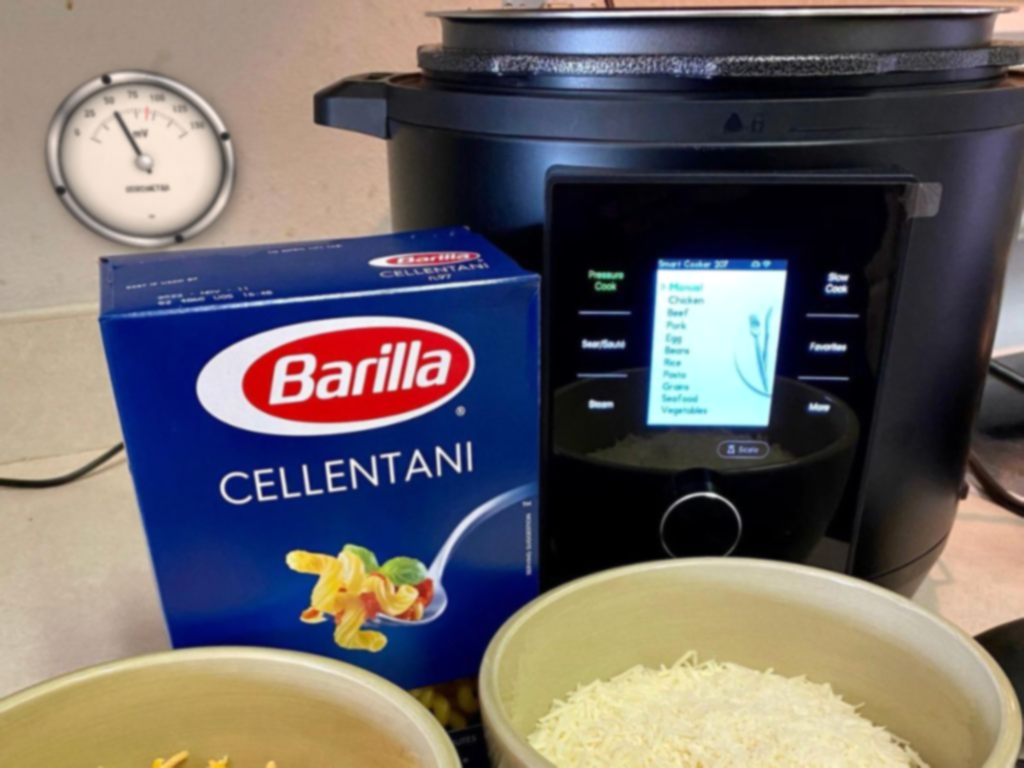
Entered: value=50 unit=mV
